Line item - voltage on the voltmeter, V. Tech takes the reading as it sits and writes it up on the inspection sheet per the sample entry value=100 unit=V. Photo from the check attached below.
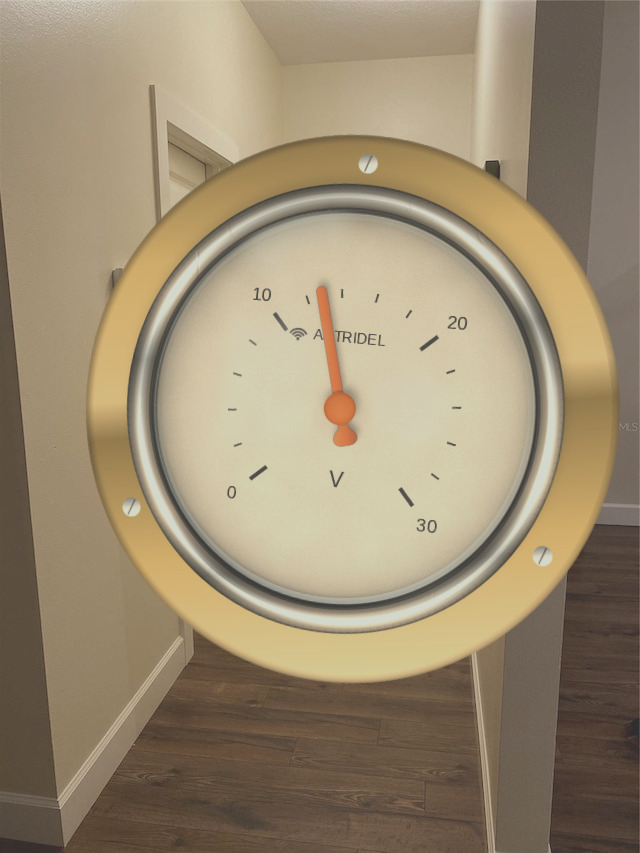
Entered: value=13 unit=V
